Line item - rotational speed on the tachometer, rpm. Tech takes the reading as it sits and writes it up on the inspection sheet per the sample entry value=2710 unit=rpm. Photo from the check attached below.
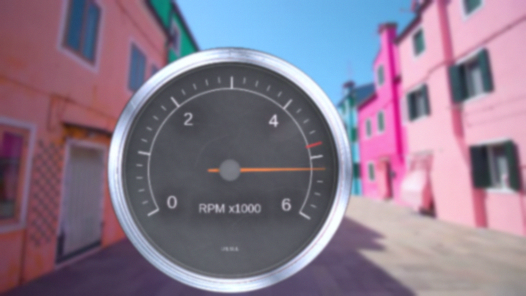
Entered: value=5200 unit=rpm
